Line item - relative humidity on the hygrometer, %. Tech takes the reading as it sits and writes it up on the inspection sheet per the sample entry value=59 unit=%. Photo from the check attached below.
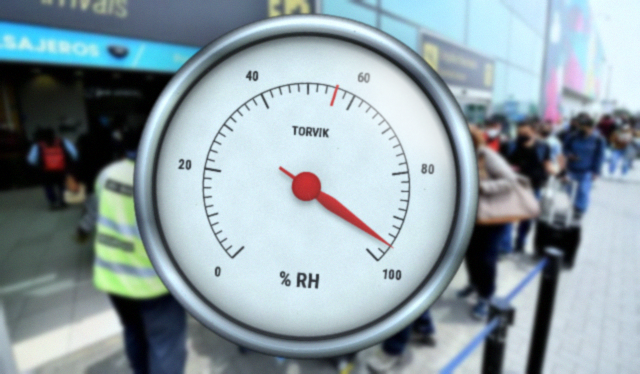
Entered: value=96 unit=%
